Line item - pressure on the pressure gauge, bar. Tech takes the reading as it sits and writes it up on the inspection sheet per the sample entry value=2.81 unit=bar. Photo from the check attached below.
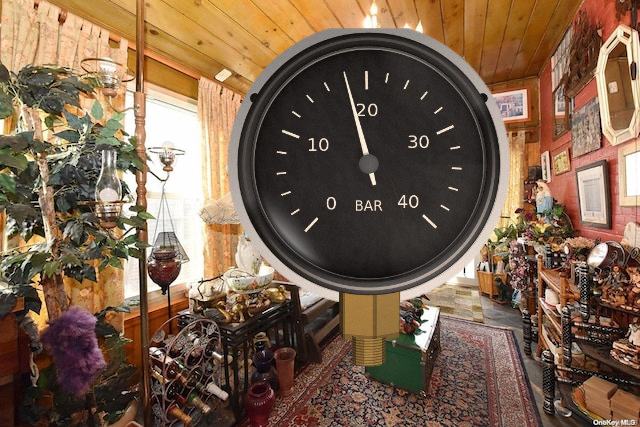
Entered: value=18 unit=bar
